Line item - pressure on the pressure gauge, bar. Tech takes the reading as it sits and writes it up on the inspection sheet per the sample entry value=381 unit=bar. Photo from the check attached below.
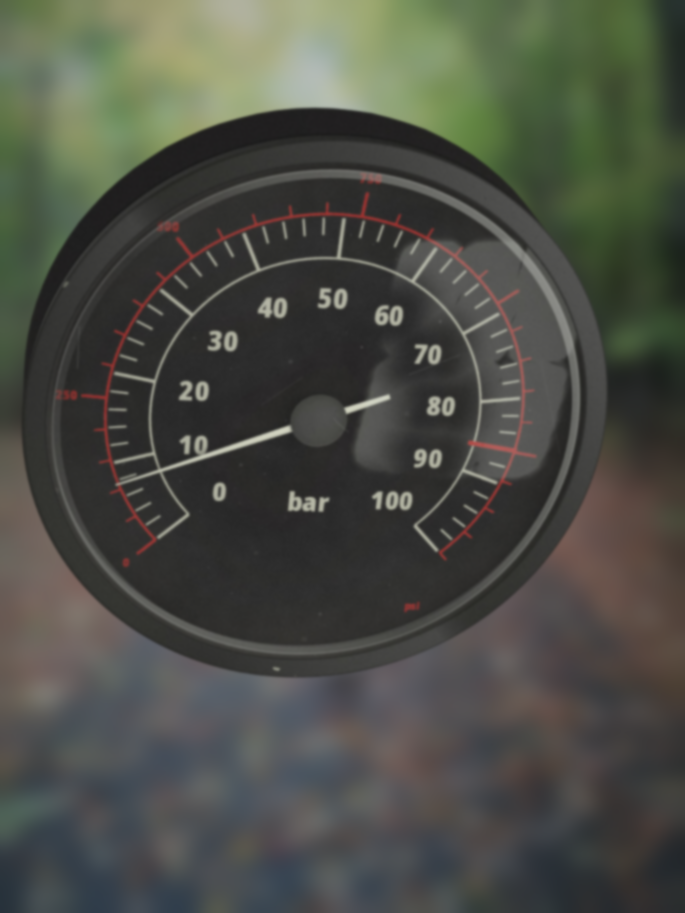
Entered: value=8 unit=bar
